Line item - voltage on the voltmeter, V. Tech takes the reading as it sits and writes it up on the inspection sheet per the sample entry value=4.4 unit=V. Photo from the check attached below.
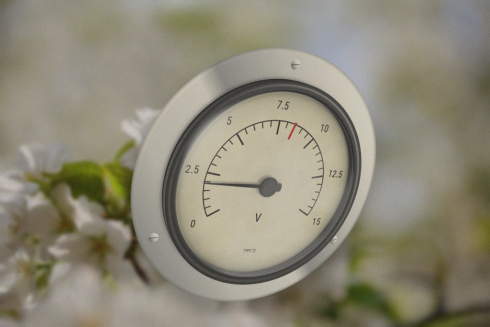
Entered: value=2 unit=V
